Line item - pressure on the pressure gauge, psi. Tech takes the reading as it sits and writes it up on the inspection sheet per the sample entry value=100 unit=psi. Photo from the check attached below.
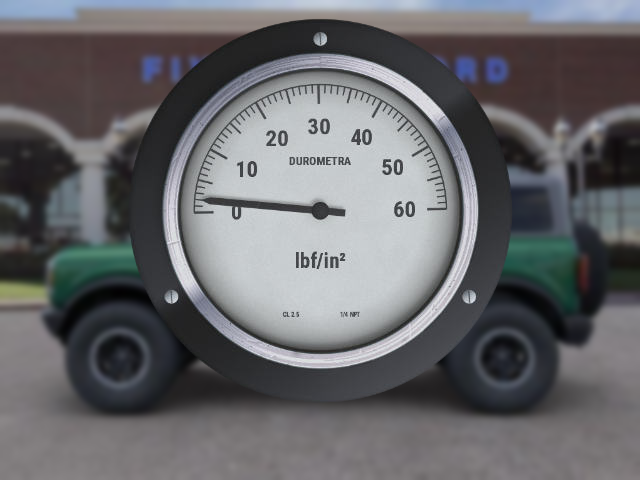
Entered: value=2 unit=psi
